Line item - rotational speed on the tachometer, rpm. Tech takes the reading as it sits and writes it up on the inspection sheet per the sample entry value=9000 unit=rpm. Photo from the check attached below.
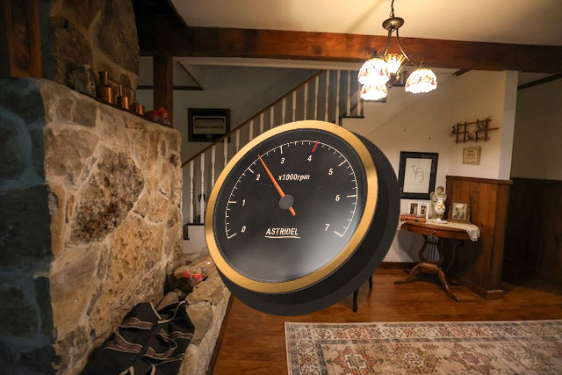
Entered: value=2400 unit=rpm
